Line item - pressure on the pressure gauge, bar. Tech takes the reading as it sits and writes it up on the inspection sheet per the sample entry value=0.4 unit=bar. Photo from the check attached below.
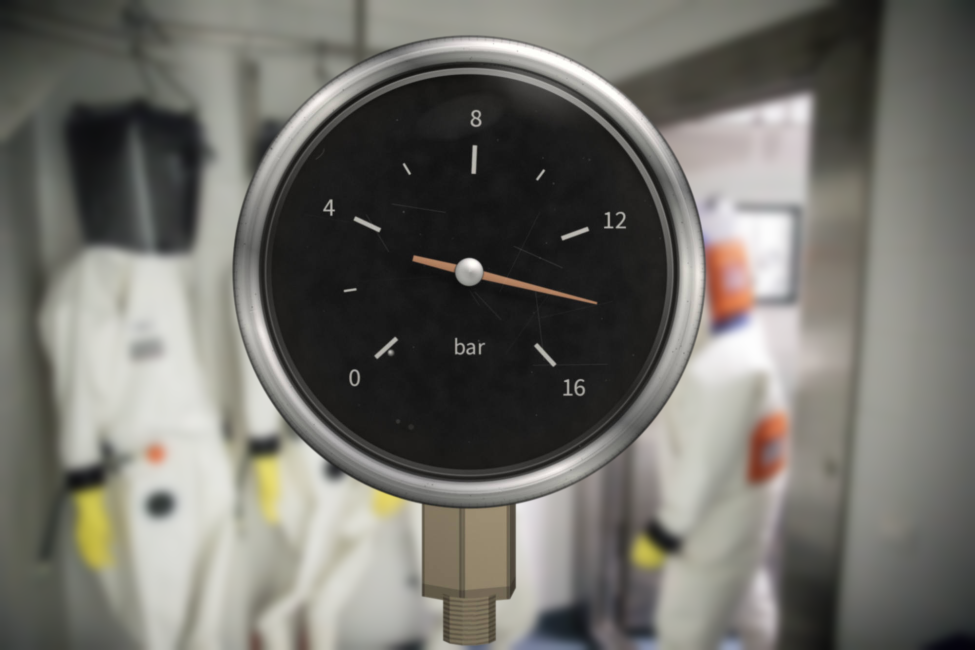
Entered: value=14 unit=bar
